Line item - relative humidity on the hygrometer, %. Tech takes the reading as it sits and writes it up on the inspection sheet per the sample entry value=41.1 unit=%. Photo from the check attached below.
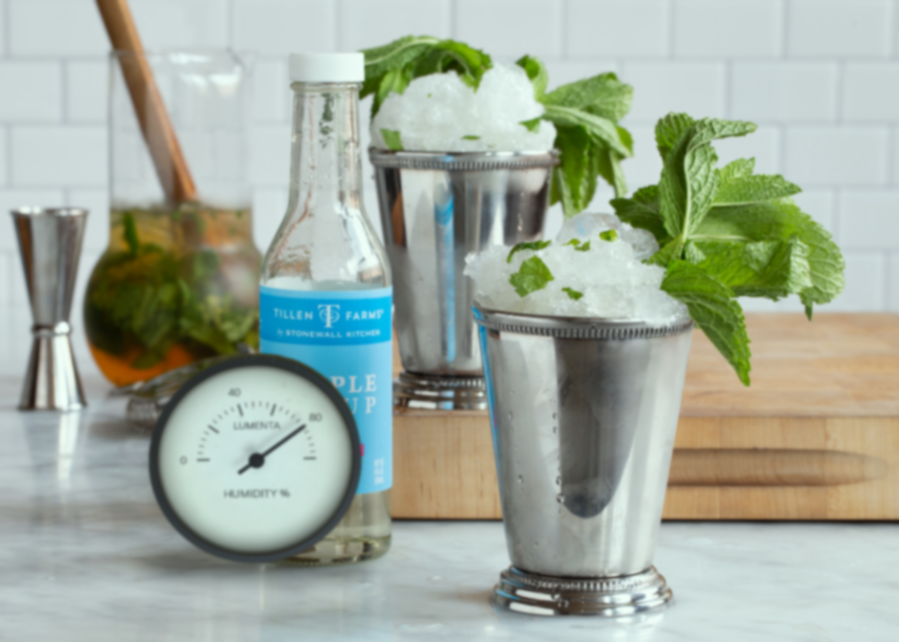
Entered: value=80 unit=%
